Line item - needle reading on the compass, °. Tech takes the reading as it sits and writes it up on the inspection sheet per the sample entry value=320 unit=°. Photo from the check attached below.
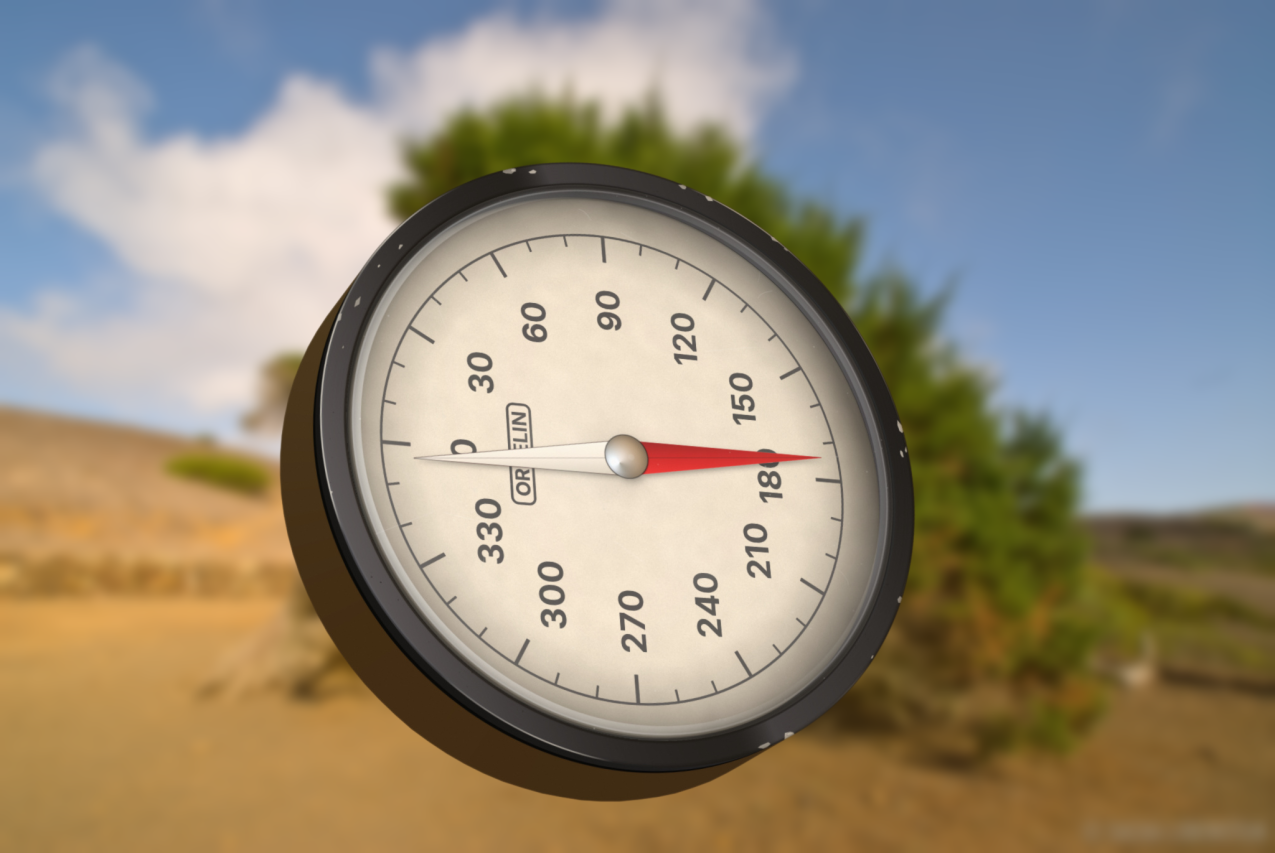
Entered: value=175 unit=°
